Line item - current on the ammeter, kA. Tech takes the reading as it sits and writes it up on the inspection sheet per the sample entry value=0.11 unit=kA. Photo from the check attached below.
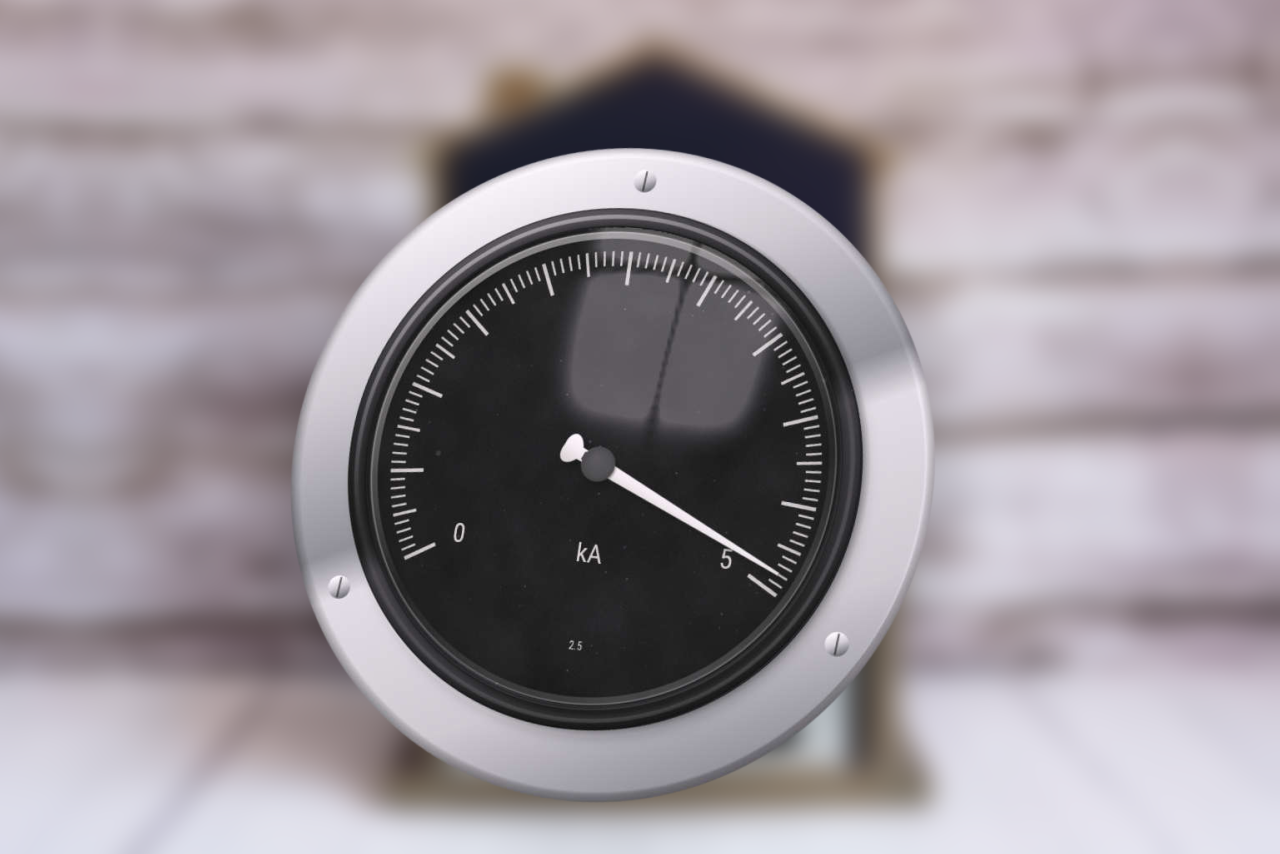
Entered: value=4.9 unit=kA
